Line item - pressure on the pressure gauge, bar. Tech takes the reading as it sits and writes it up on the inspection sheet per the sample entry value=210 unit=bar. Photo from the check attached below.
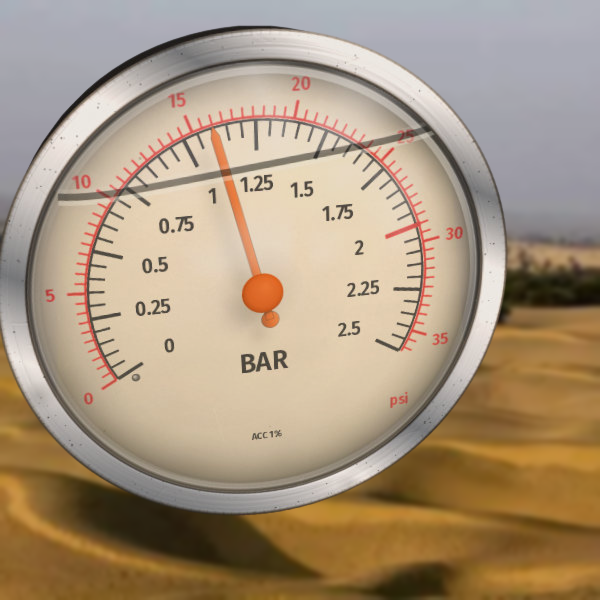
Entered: value=1.1 unit=bar
